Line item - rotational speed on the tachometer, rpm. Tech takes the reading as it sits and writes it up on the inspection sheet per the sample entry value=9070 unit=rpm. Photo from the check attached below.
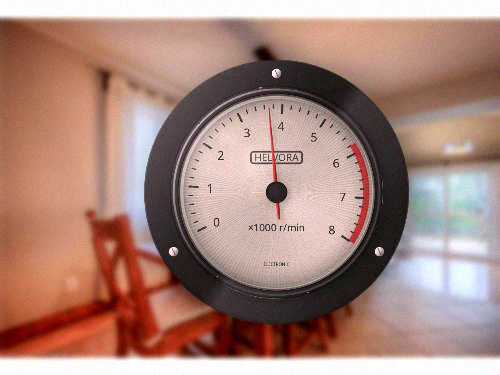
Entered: value=3700 unit=rpm
